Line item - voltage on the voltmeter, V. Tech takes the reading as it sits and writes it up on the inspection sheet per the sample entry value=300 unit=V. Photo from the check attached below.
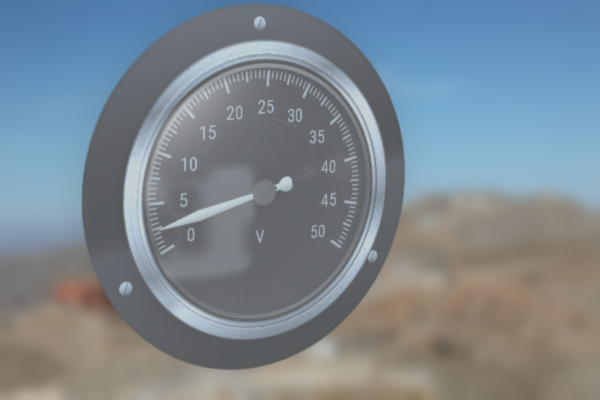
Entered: value=2.5 unit=V
